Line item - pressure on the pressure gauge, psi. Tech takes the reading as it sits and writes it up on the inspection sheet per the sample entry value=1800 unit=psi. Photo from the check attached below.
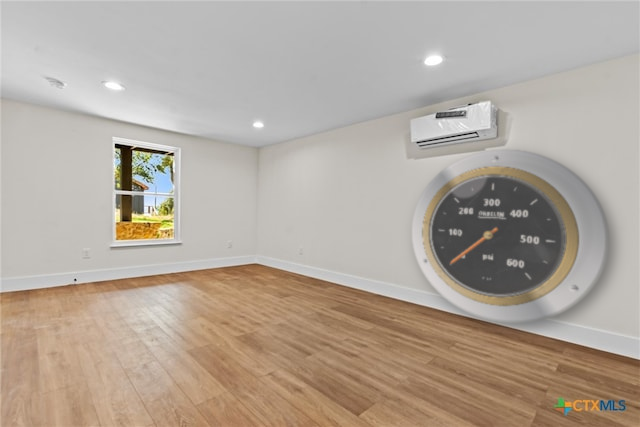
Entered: value=0 unit=psi
